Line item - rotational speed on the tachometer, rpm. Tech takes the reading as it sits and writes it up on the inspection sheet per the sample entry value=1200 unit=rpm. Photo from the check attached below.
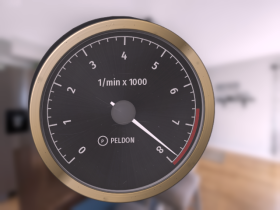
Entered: value=7800 unit=rpm
